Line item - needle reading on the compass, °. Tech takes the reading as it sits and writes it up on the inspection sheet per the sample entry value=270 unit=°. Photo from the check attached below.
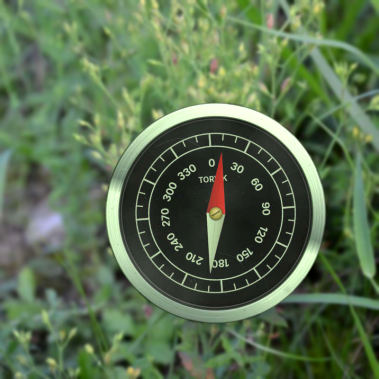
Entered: value=10 unit=°
